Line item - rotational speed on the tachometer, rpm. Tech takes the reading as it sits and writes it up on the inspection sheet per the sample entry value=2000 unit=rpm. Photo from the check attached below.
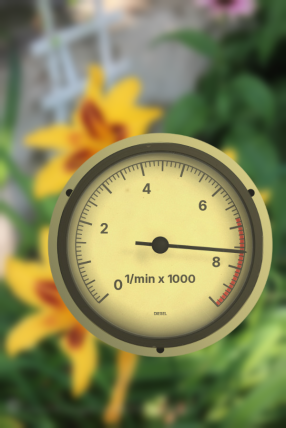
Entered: value=7600 unit=rpm
